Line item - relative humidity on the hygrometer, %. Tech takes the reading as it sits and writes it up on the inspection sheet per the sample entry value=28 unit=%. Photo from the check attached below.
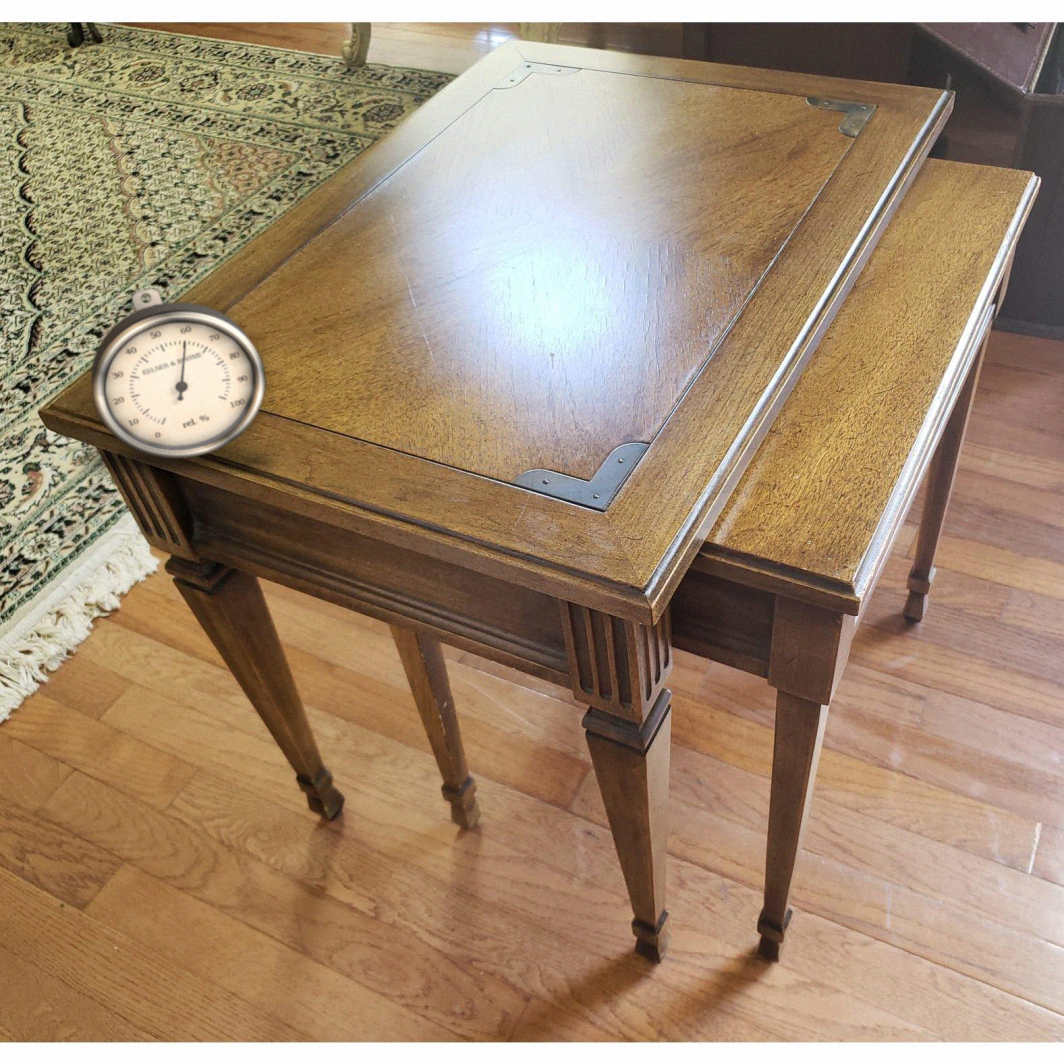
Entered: value=60 unit=%
